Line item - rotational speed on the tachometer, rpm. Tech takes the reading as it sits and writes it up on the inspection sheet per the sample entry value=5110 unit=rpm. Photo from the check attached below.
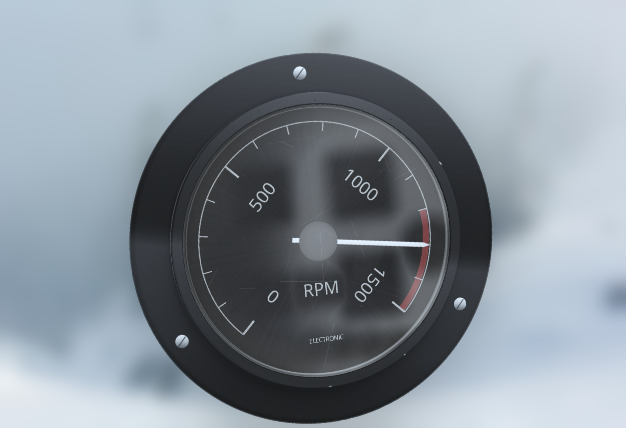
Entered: value=1300 unit=rpm
